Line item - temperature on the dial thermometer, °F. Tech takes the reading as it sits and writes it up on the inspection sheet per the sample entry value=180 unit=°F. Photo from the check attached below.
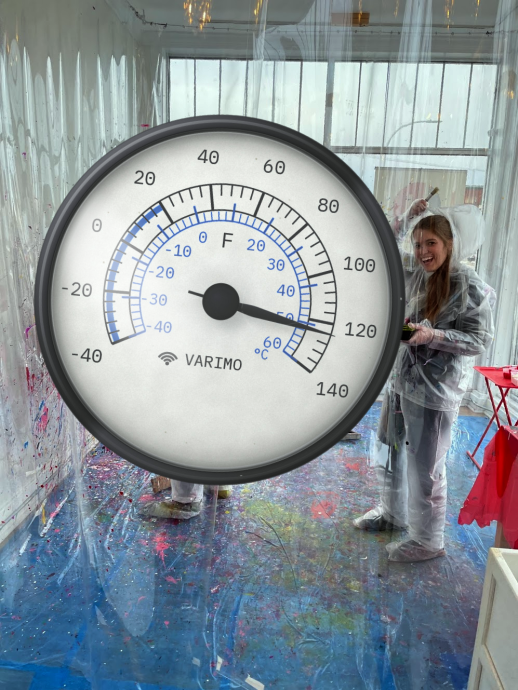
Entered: value=124 unit=°F
